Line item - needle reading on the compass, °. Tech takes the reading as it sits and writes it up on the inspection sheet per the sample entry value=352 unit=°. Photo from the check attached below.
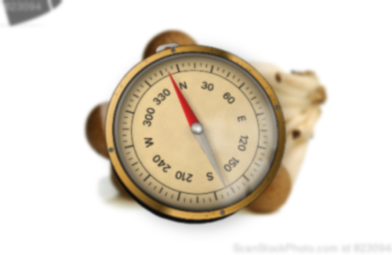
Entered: value=350 unit=°
